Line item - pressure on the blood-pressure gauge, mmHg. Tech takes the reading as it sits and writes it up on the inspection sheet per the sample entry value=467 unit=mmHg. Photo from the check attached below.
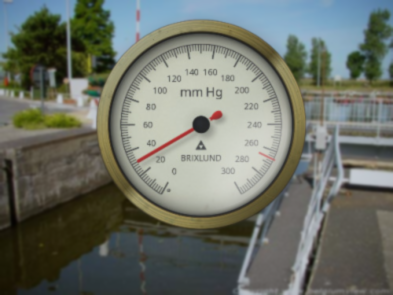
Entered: value=30 unit=mmHg
